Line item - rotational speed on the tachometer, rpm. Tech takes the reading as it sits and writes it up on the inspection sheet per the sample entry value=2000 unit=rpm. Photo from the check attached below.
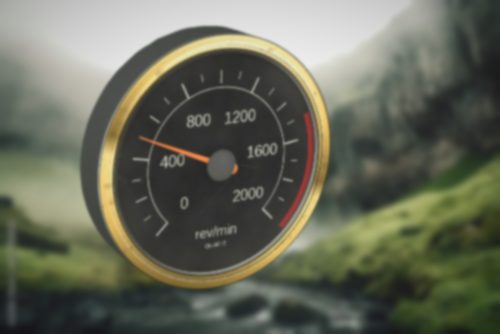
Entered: value=500 unit=rpm
